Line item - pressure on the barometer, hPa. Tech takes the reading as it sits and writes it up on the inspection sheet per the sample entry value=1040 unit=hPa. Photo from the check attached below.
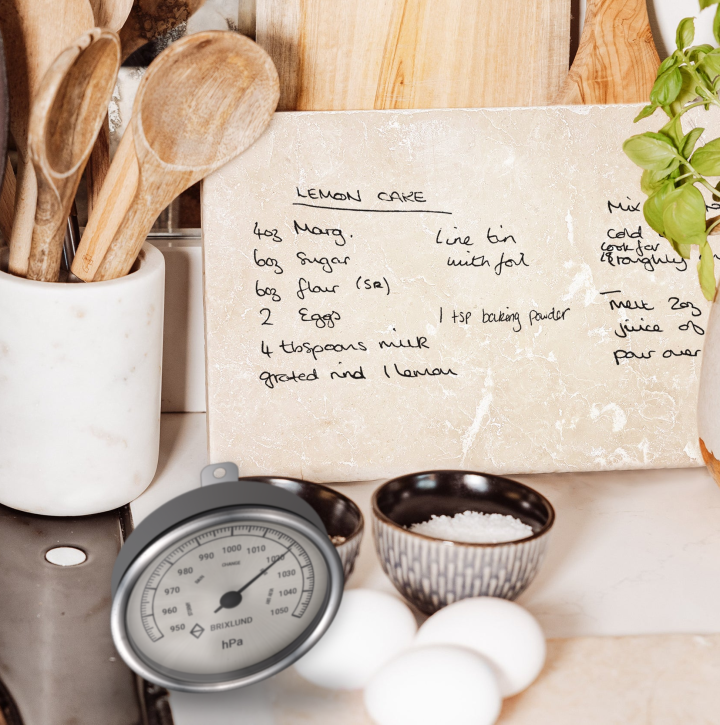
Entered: value=1020 unit=hPa
